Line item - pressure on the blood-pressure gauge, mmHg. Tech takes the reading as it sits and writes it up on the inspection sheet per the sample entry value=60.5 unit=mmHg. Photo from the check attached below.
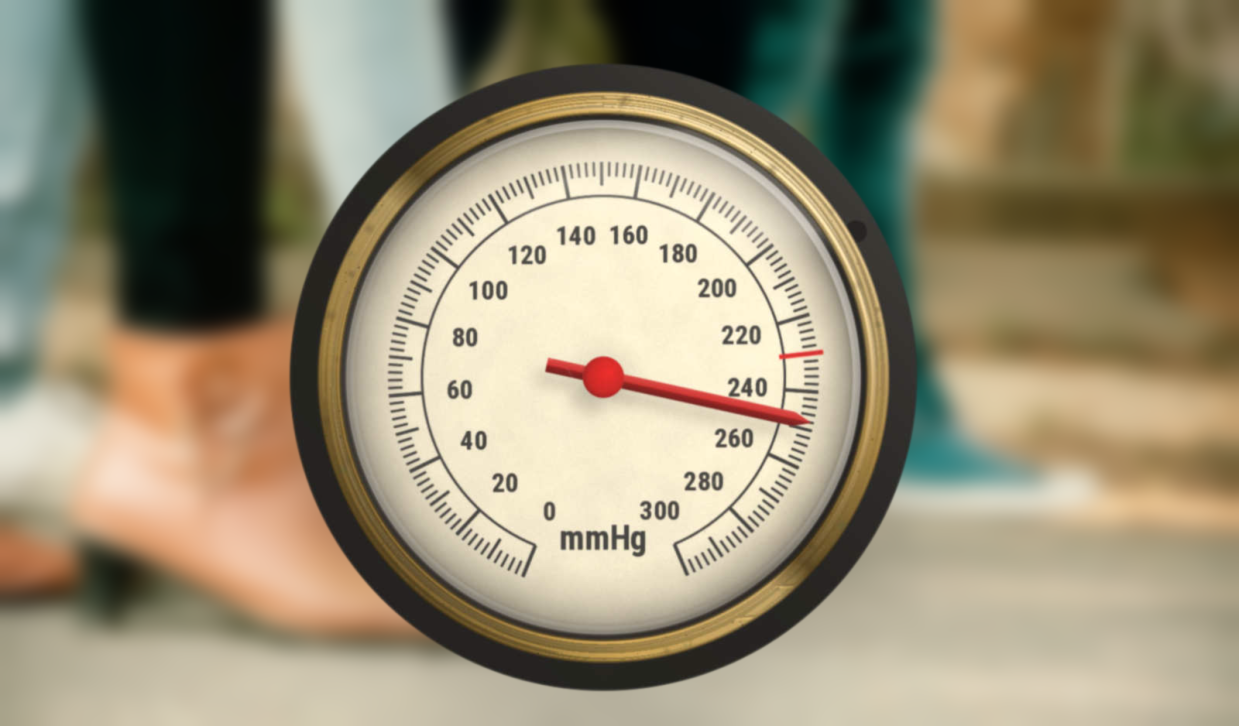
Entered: value=248 unit=mmHg
